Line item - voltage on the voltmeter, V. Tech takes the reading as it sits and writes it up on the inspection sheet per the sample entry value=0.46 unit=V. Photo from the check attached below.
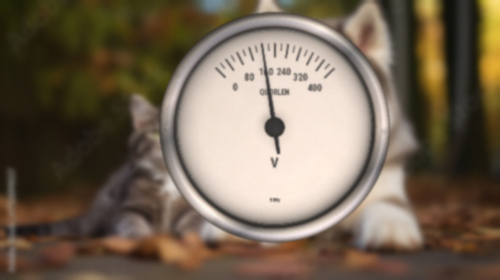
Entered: value=160 unit=V
